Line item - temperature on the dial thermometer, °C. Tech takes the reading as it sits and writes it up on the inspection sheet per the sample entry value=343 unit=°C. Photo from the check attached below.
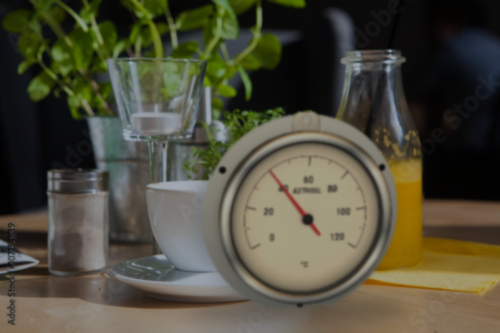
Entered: value=40 unit=°C
